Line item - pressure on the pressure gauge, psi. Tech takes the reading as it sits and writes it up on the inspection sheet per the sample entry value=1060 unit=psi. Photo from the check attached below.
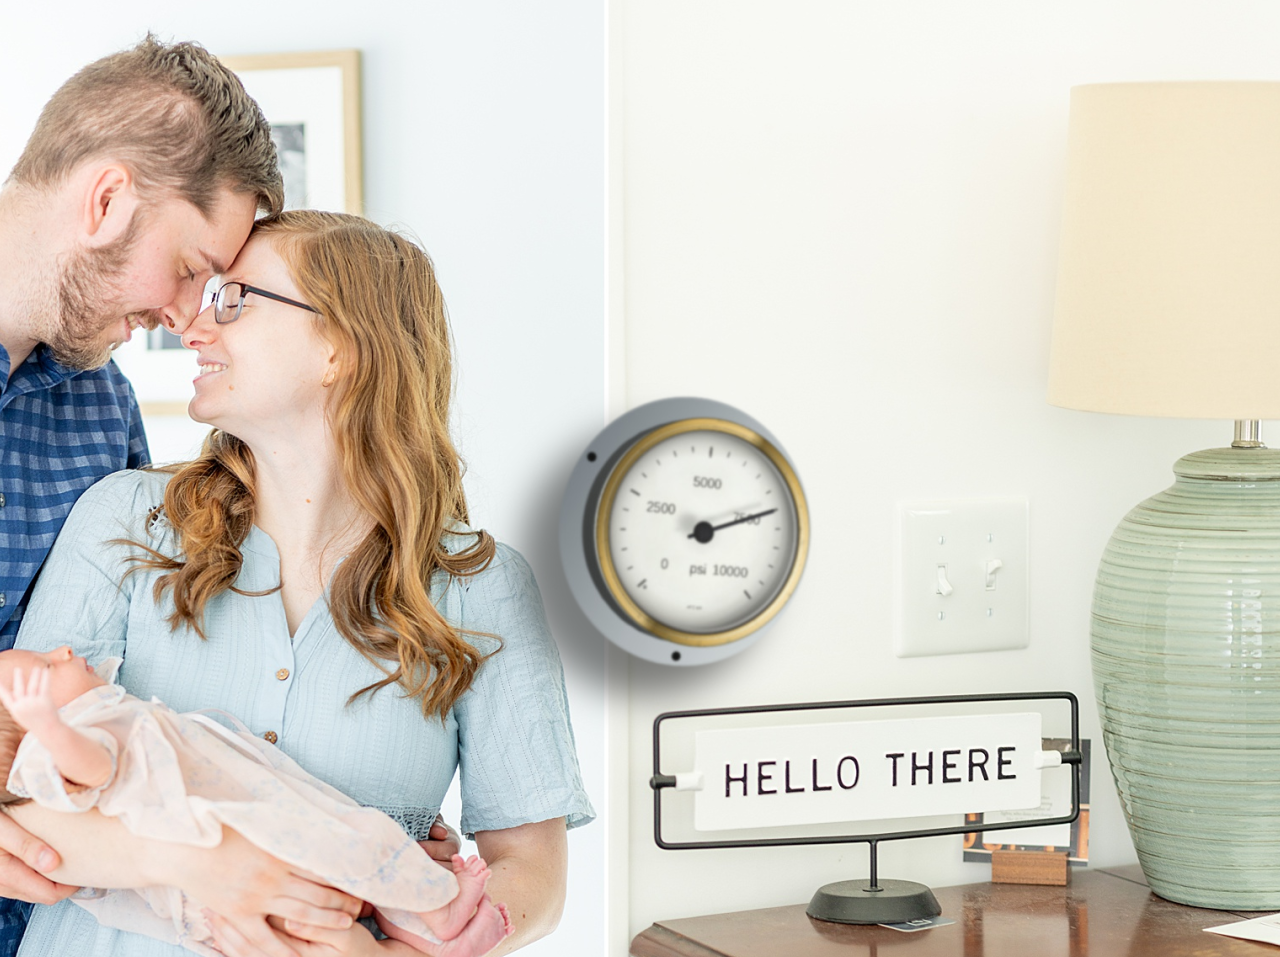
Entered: value=7500 unit=psi
